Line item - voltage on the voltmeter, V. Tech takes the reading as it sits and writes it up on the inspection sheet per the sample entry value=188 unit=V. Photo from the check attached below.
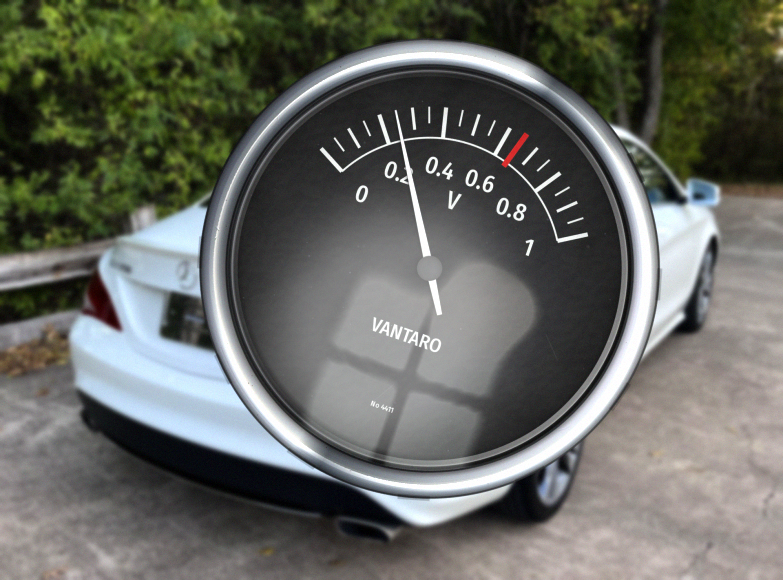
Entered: value=0.25 unit=V
